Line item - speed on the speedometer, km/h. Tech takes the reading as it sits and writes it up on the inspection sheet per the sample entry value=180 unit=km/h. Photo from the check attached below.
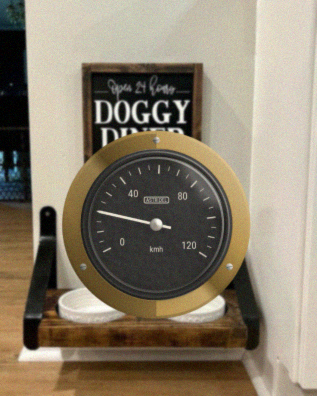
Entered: value=20 unit=km/h
